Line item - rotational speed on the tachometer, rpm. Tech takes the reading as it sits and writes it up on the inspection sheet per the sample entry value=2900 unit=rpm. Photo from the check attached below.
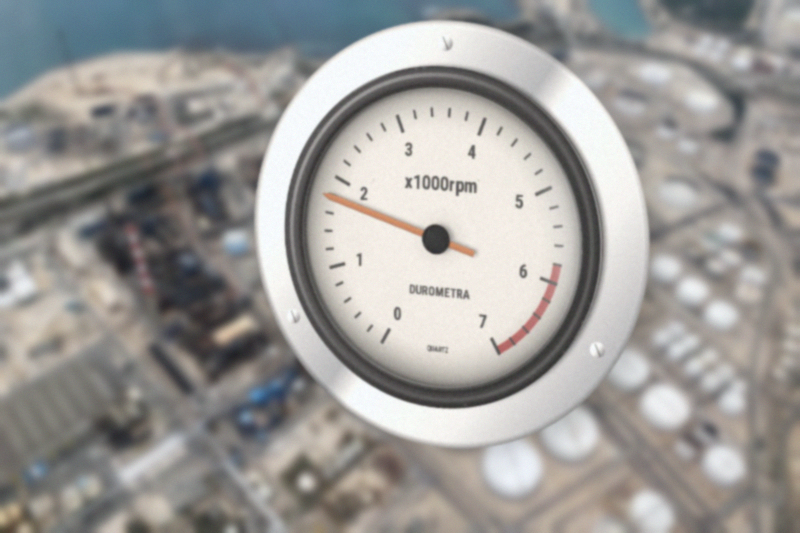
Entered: value=1800 unit=rpm
